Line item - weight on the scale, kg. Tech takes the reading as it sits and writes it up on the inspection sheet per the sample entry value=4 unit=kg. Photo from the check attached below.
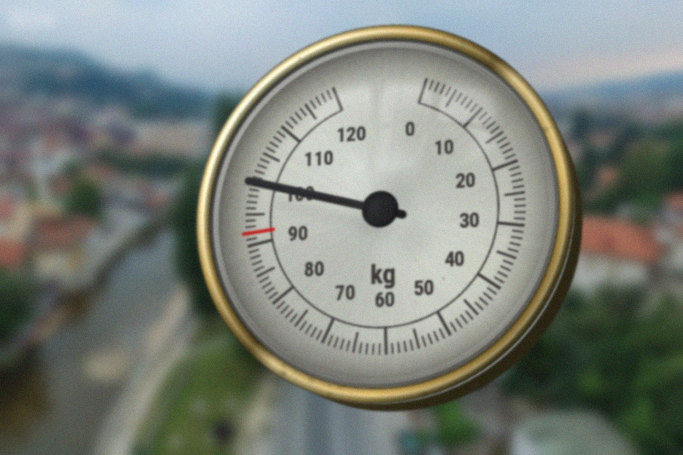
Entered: value=100 unit=kg
